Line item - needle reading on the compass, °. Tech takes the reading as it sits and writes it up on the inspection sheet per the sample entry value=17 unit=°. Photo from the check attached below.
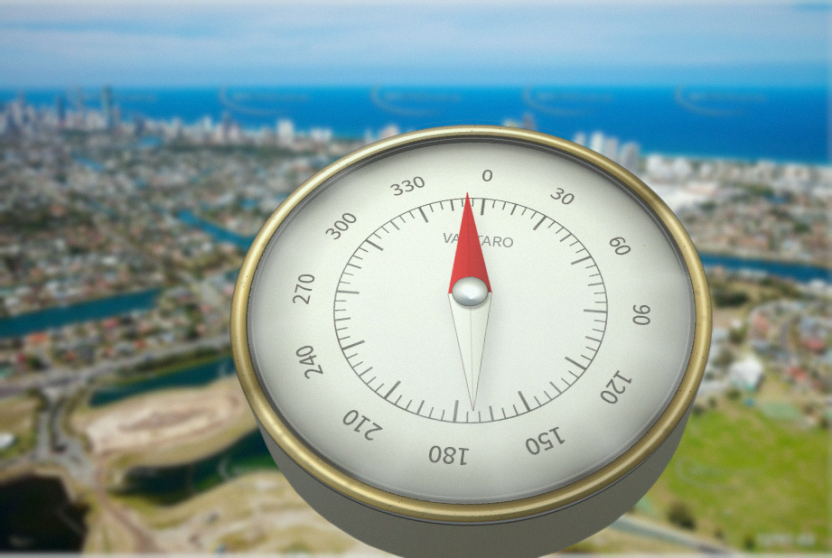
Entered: value=352.5 unit=°
